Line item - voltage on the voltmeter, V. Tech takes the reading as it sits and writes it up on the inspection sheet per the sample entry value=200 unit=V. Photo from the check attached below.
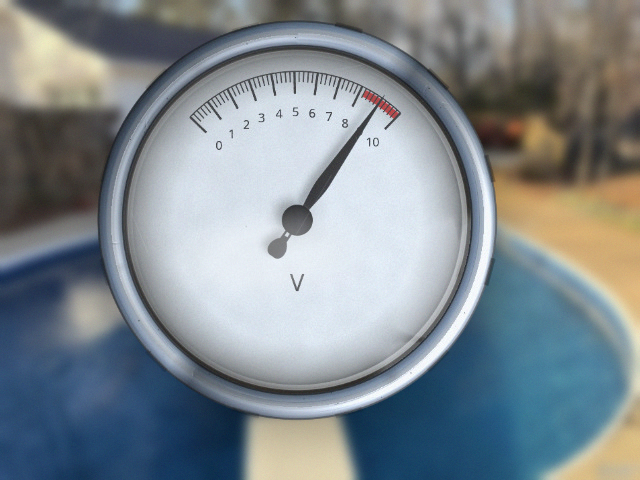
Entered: value=9 unit=V
